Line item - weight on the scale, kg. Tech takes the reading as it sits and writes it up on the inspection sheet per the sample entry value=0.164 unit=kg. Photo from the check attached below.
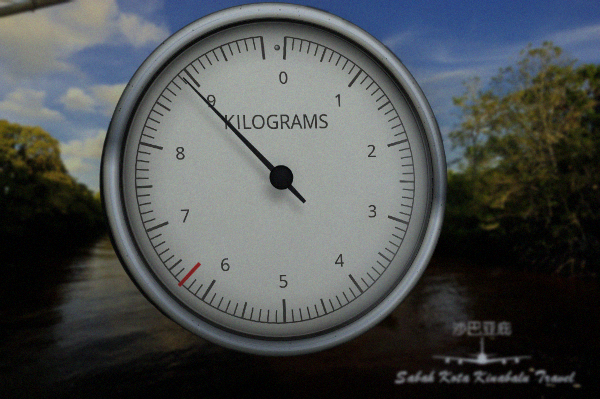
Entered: value=8.9 unit=kg
